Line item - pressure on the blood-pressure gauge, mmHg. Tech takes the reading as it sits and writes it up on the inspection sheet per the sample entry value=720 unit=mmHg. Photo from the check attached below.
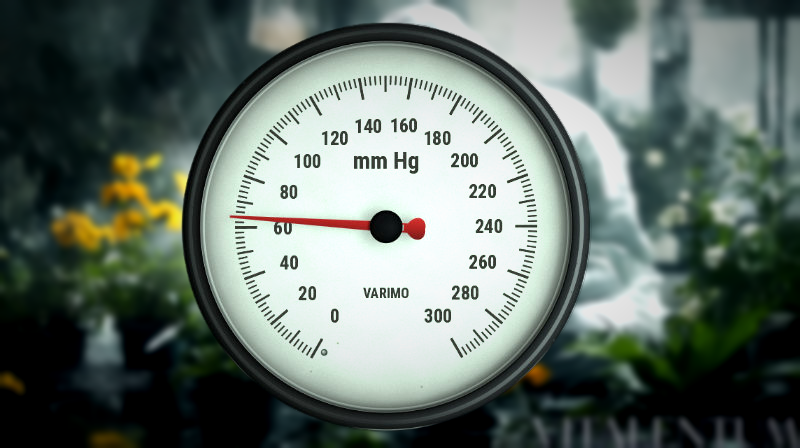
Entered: value=64 unit=mmHg
